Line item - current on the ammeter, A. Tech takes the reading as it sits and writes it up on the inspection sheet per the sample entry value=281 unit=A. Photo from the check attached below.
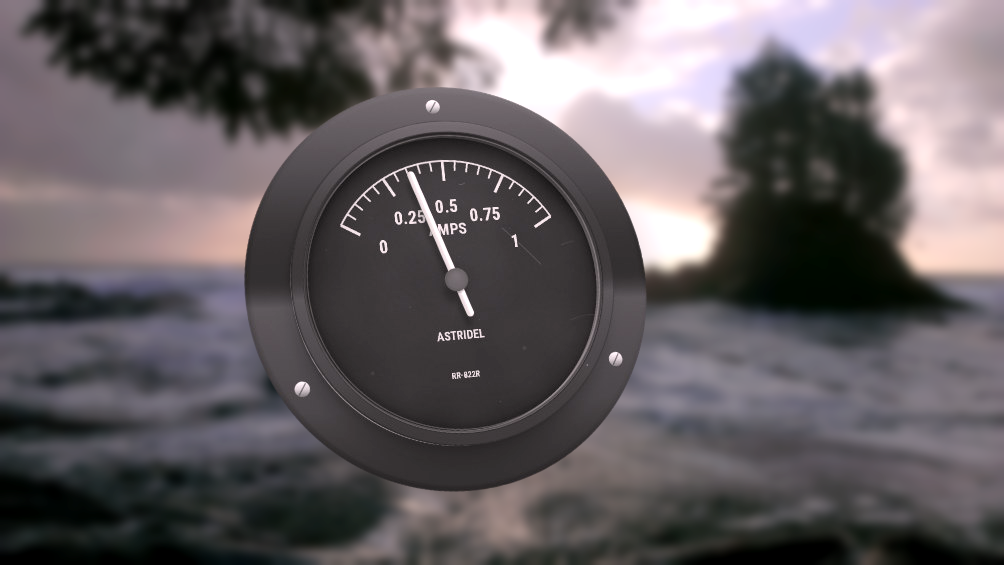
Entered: value=0.35 unit=A
